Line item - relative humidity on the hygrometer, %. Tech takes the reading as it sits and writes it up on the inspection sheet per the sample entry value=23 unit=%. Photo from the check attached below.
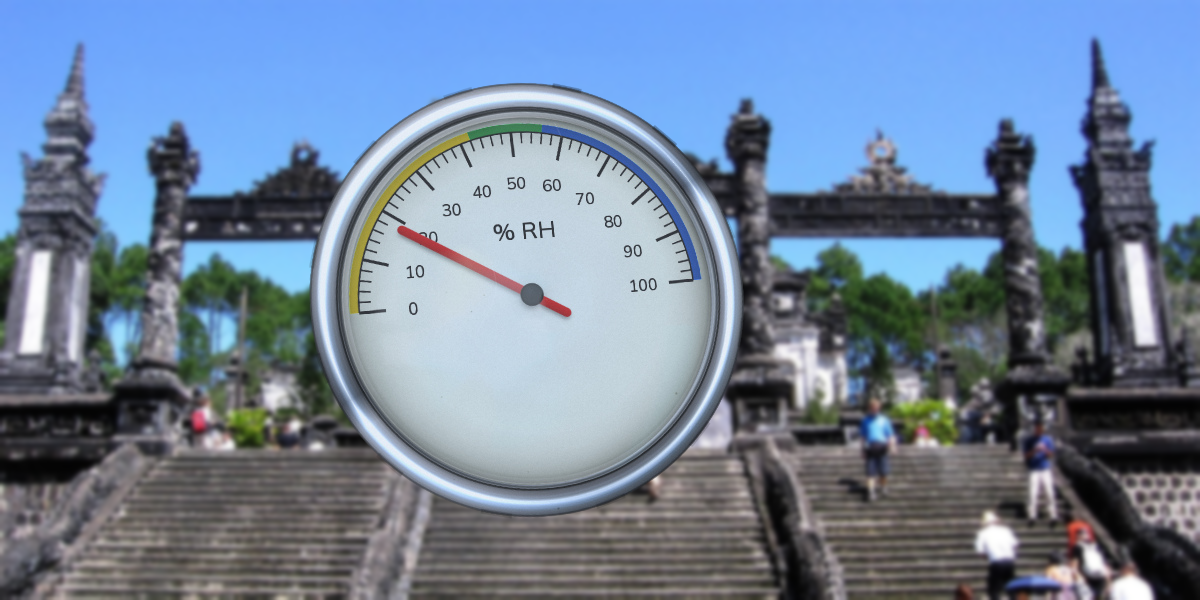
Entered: value=18 unit=%
